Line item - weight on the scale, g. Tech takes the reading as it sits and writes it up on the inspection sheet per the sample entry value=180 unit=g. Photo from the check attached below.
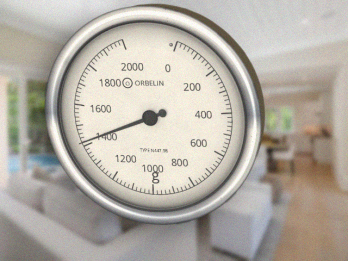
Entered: value=1420 unit=g
